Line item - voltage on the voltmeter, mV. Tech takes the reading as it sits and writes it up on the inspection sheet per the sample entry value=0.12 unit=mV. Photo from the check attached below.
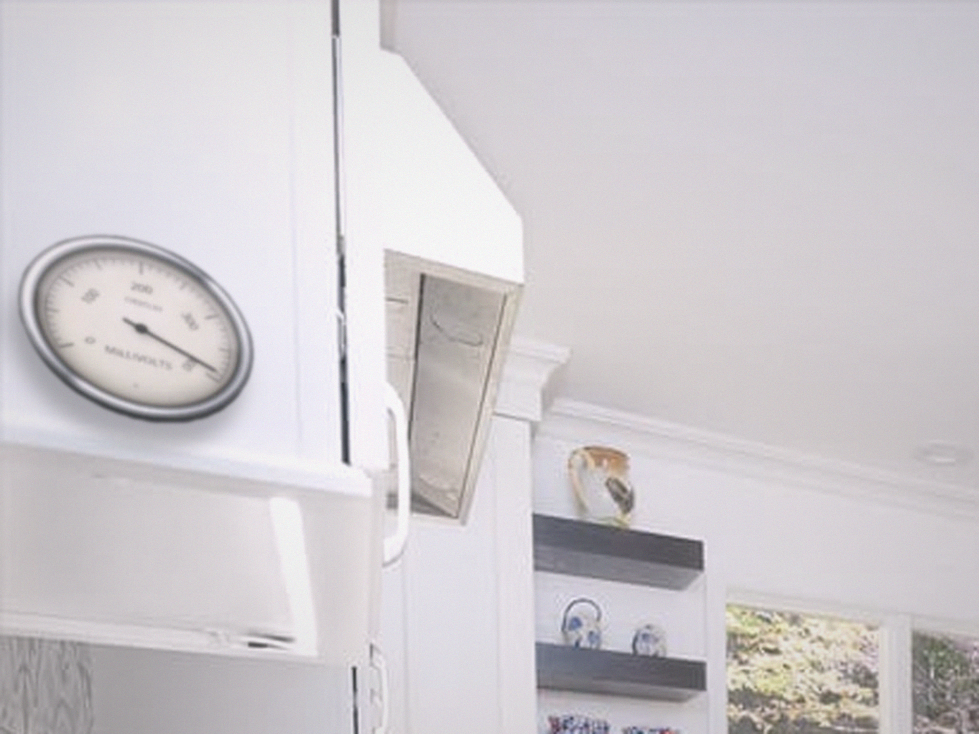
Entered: value=390 unit=mV
